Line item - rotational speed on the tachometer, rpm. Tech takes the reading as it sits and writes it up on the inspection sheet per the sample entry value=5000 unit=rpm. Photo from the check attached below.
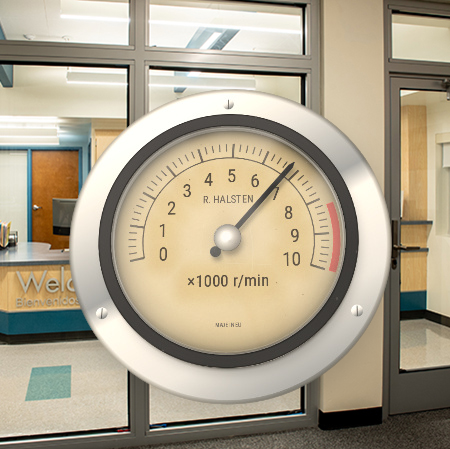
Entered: value=6800 unit=rpm
